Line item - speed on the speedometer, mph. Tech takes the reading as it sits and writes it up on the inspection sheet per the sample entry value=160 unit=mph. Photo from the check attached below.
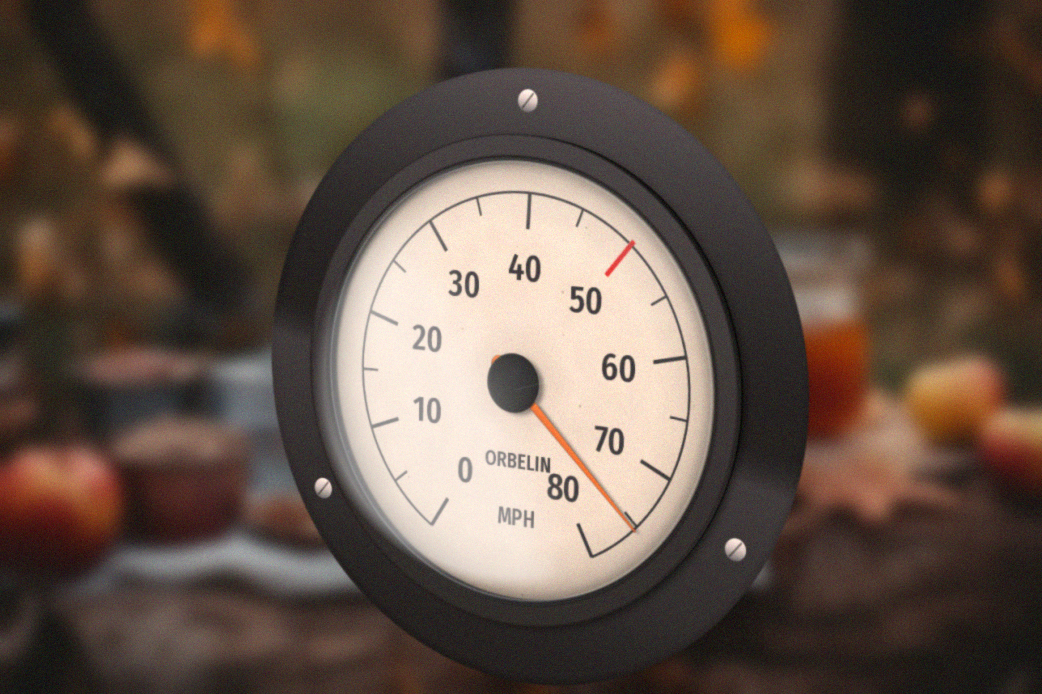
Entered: value=75 unit=mph
